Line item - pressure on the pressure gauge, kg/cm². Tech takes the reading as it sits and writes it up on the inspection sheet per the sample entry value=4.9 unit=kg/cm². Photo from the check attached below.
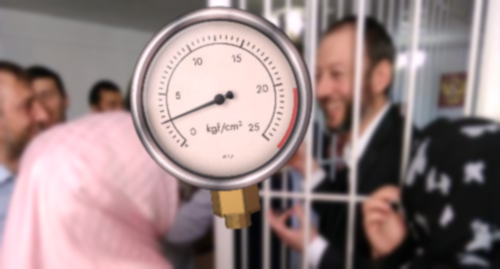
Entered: value=2.5 unit=kg/cm²
